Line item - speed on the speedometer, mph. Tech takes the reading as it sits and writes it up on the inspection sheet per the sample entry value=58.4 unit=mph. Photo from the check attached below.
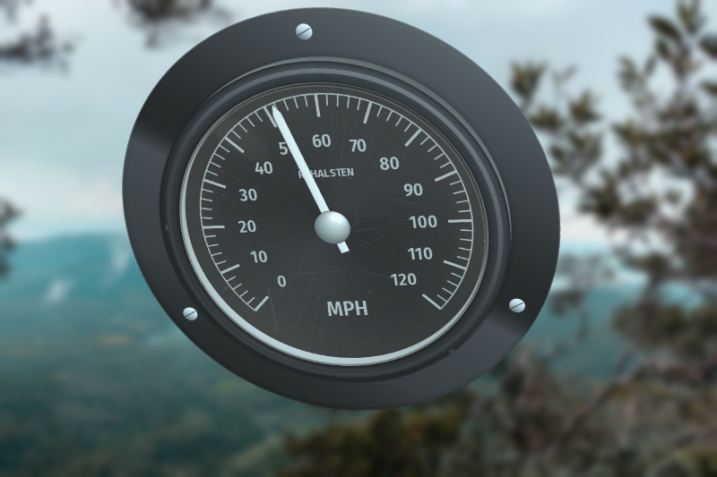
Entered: value=52 unit=mph
